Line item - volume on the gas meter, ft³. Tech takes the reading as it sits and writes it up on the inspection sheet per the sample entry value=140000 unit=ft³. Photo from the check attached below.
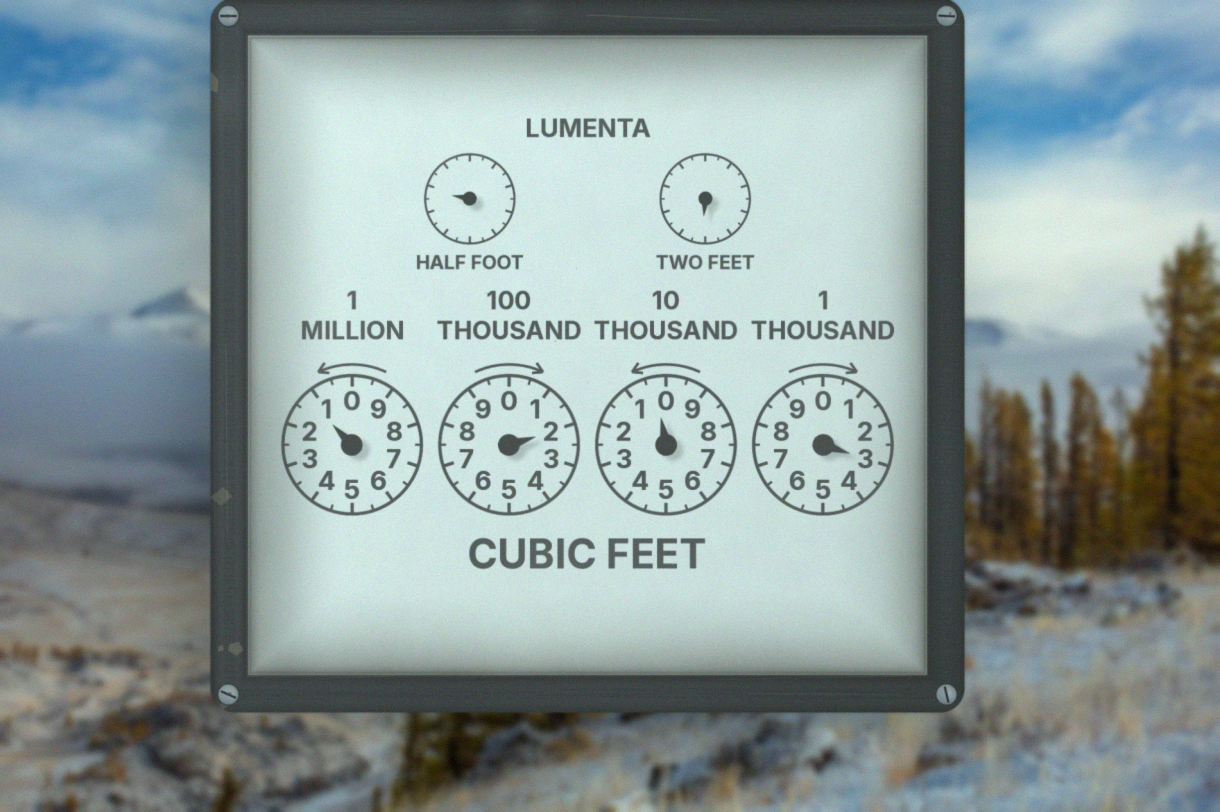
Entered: value=120300 unit=ft³
